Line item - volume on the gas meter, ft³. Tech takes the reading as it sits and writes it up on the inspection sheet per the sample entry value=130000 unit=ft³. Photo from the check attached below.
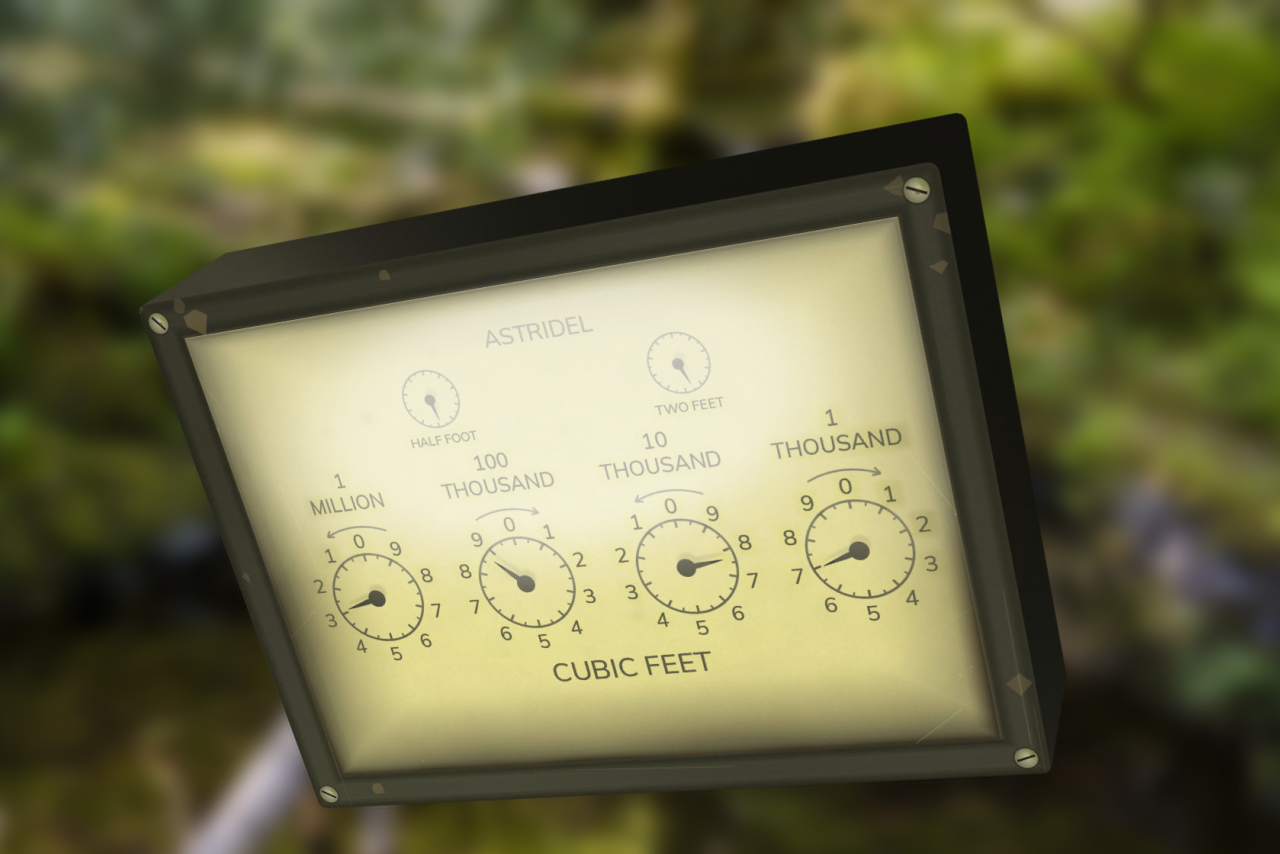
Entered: value=287700 unit=ft³
